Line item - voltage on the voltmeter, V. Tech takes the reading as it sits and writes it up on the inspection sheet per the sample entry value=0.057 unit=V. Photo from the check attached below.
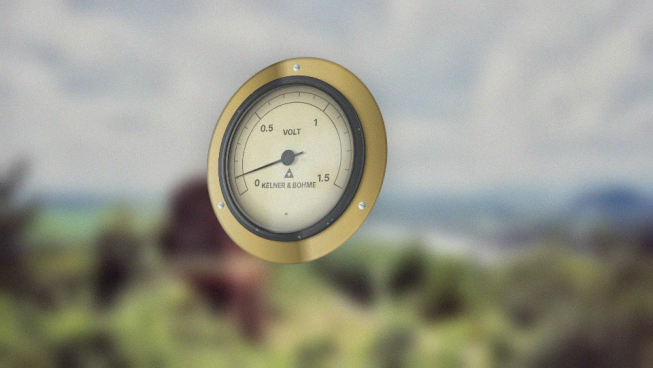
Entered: value=0.1 unit=V
